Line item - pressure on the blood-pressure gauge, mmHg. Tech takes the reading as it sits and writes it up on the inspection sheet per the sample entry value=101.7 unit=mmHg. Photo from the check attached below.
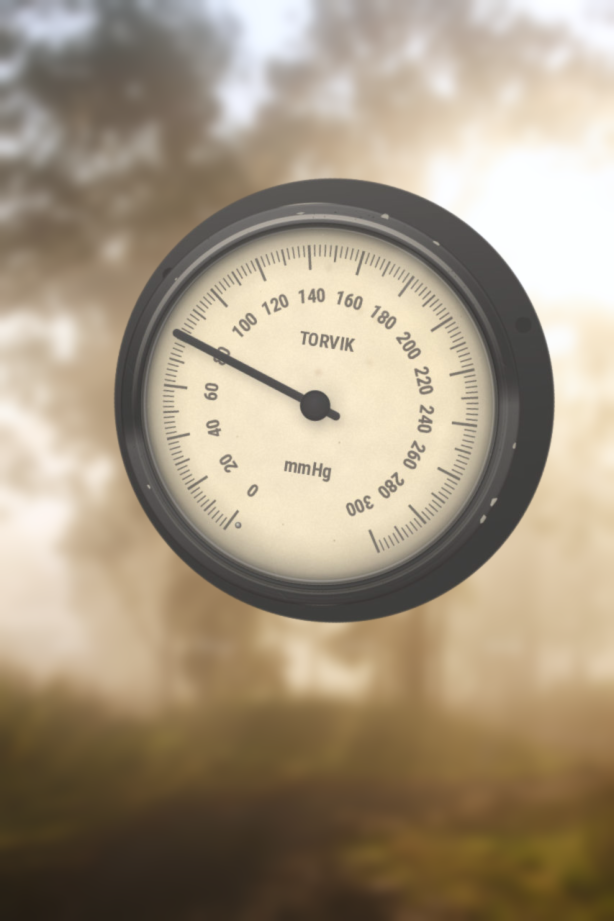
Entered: value=80 unit=mmHg
